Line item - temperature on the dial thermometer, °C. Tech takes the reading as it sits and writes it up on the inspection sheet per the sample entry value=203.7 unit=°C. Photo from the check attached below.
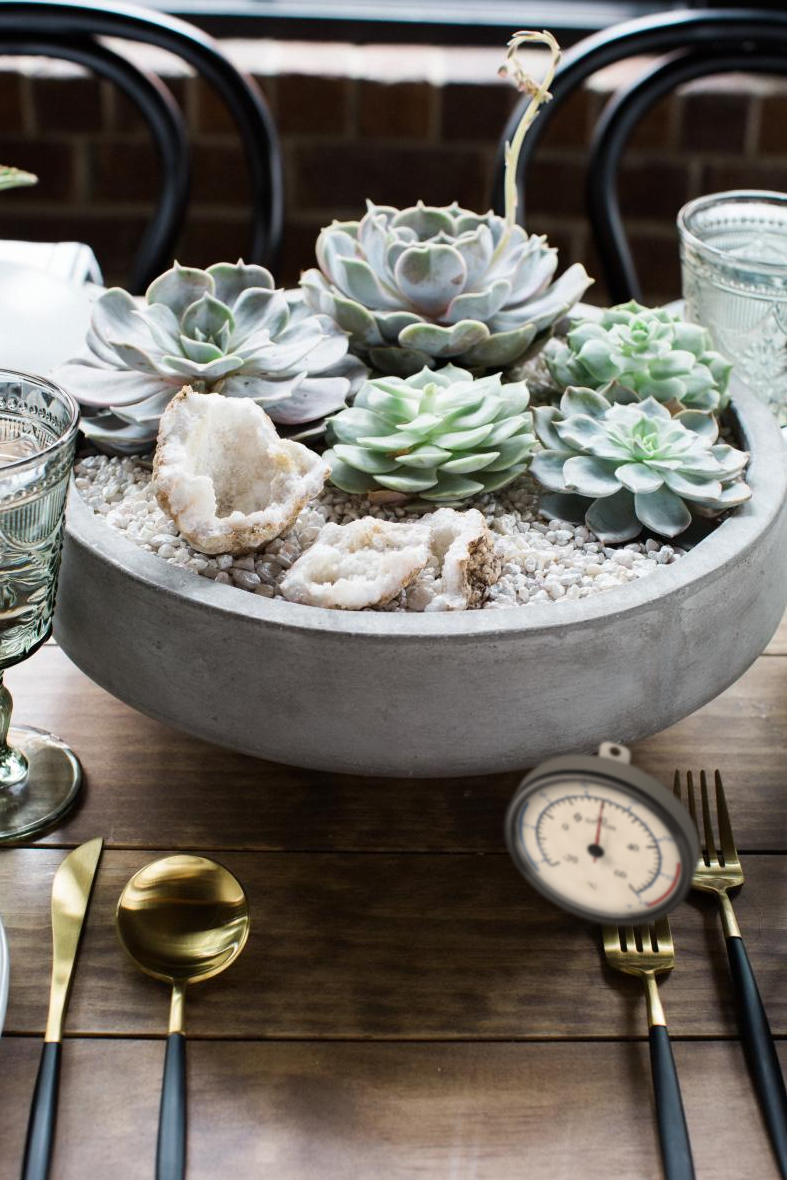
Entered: value=20 unit=°C
